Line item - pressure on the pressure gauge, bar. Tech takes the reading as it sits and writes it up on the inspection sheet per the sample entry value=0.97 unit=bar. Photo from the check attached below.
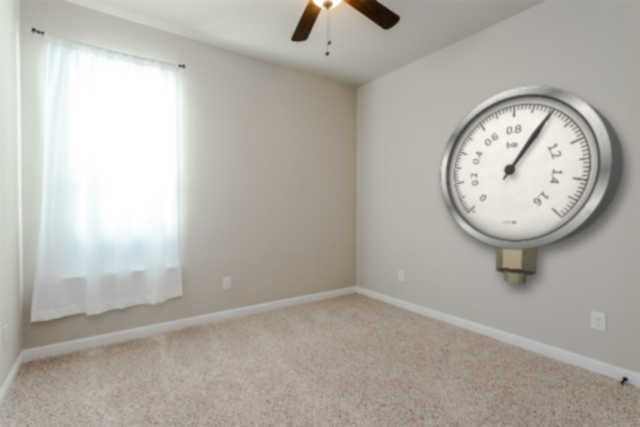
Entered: value=1 unit=bar
